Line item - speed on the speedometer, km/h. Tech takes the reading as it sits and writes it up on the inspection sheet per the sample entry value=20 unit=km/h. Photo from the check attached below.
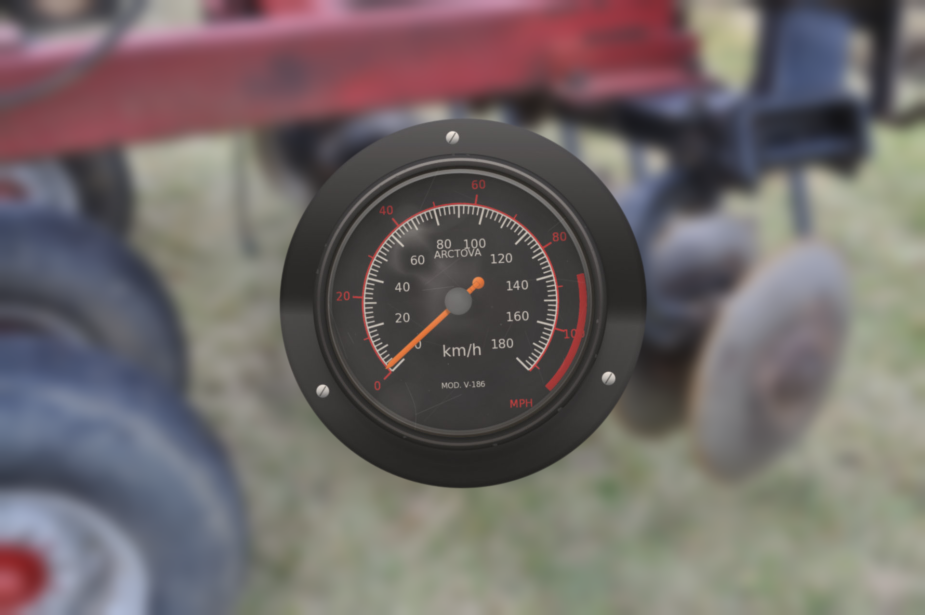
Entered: value=2 unit=km/h
